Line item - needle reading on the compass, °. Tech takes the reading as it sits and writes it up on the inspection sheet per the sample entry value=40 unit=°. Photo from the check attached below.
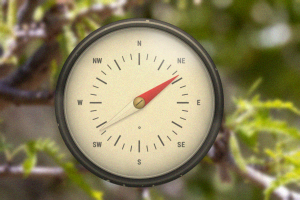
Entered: value=55 unit=°
